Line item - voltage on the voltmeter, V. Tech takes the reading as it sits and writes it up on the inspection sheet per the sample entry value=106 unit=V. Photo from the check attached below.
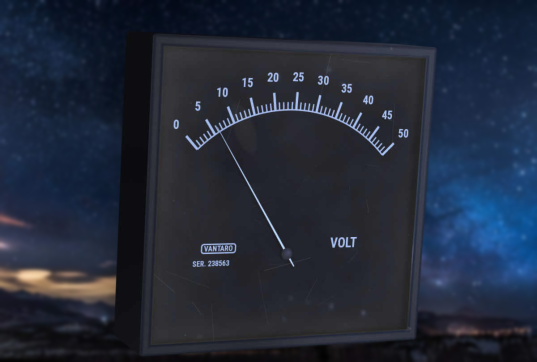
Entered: value=6 unit=V
